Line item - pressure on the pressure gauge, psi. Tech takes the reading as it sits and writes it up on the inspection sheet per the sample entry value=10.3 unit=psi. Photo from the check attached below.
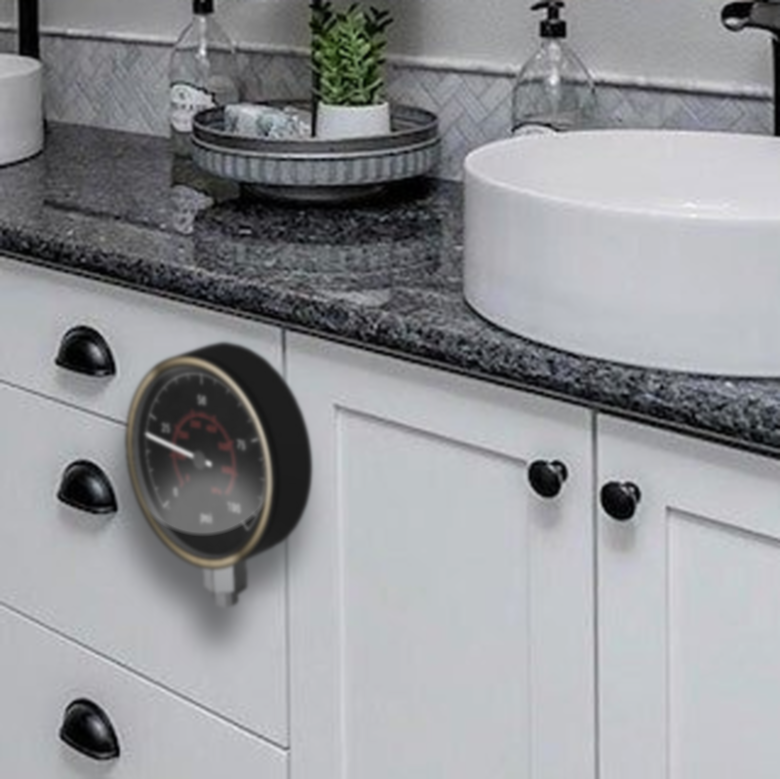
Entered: value=20 unit=psi
